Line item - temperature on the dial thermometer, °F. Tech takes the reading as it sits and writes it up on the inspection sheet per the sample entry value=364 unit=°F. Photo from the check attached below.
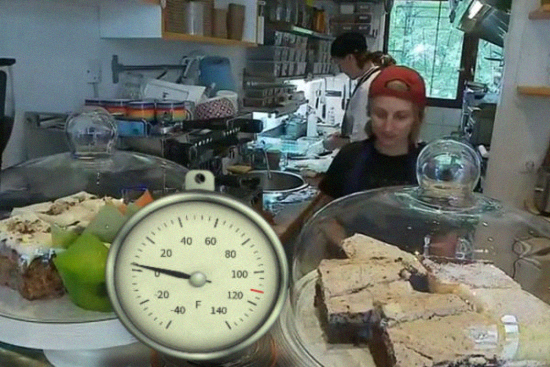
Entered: value=4 unit=°F
